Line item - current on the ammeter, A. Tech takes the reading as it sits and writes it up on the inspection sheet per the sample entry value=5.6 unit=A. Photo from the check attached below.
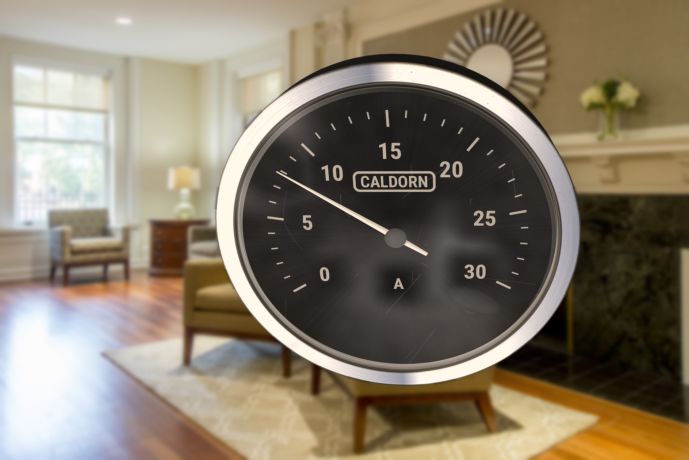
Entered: value=8 unit=A
